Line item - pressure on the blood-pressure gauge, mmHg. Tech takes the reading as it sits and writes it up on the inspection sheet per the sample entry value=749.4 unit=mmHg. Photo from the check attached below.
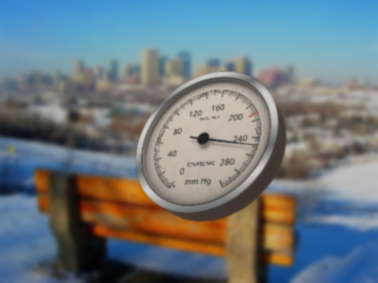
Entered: value=250 unit=mmHg
